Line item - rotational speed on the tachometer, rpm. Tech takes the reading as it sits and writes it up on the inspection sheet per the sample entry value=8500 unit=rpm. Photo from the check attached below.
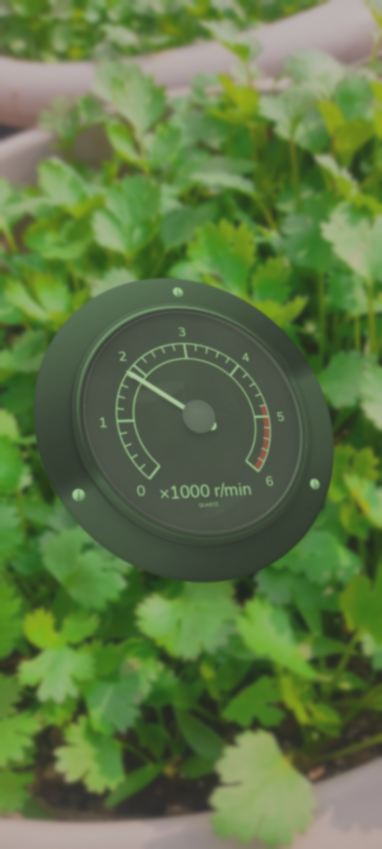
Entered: value=1800 unit=rpm
